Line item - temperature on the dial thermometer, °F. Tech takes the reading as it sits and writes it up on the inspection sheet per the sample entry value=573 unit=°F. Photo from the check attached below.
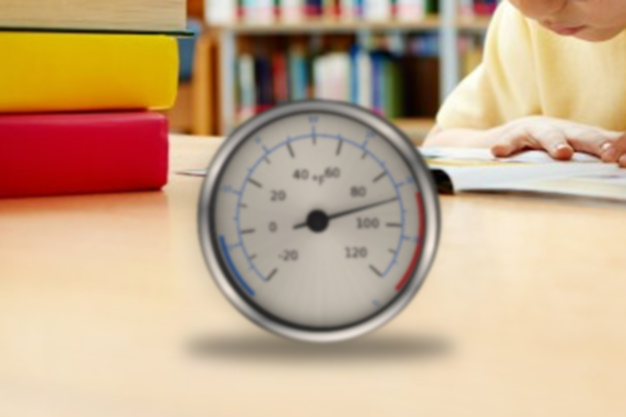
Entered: value=90 unit=°F
